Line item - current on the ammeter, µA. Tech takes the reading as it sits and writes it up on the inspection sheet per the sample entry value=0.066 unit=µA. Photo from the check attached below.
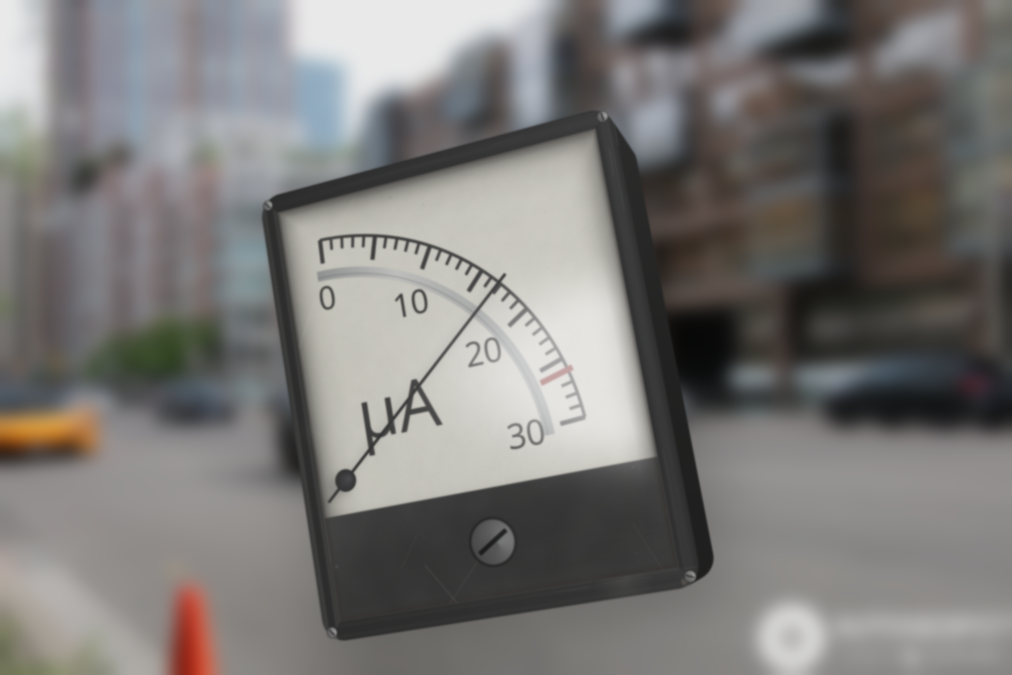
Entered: value=17 unit=µA
